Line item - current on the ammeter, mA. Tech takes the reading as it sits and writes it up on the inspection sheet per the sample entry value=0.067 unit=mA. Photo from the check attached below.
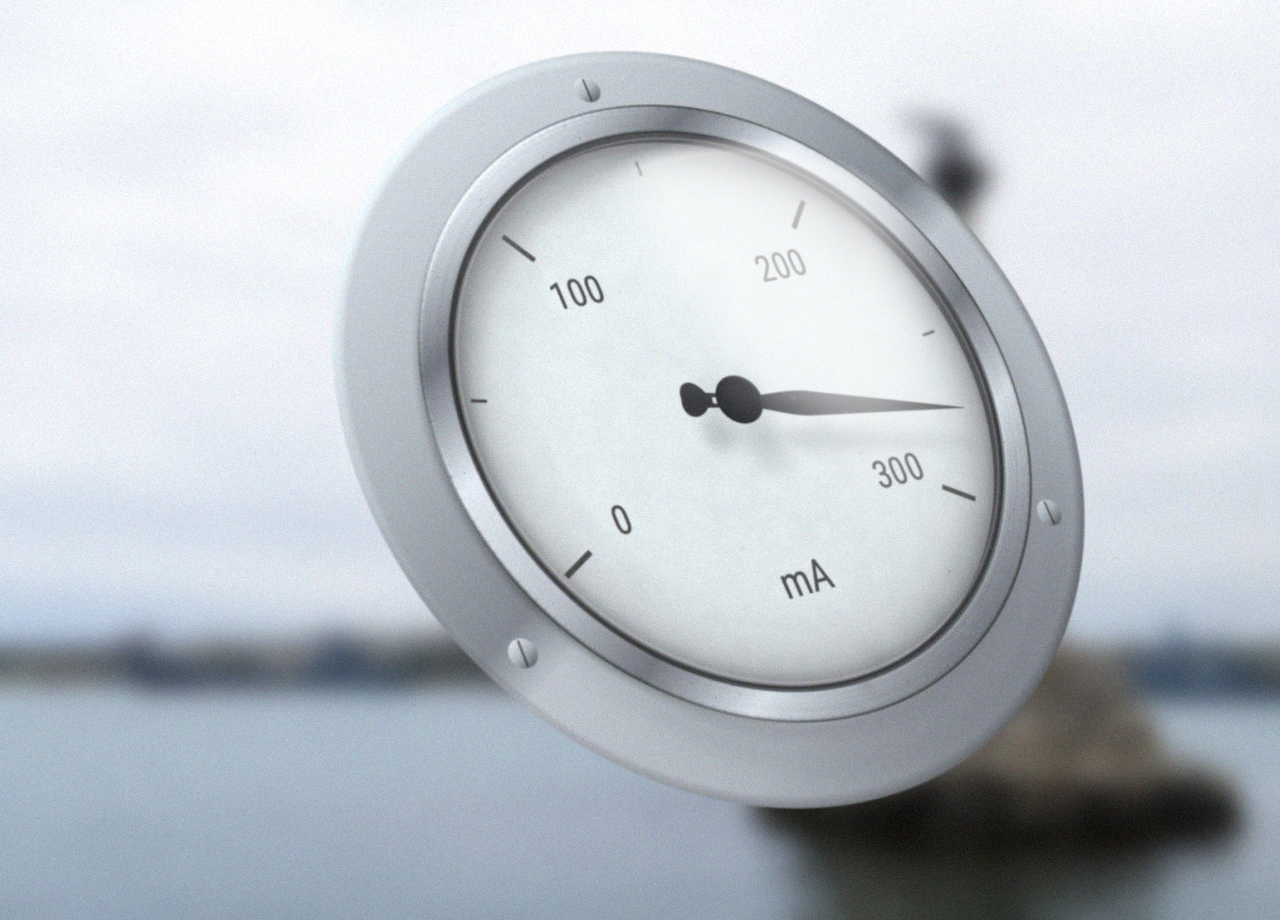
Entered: value=275 unit=mA
